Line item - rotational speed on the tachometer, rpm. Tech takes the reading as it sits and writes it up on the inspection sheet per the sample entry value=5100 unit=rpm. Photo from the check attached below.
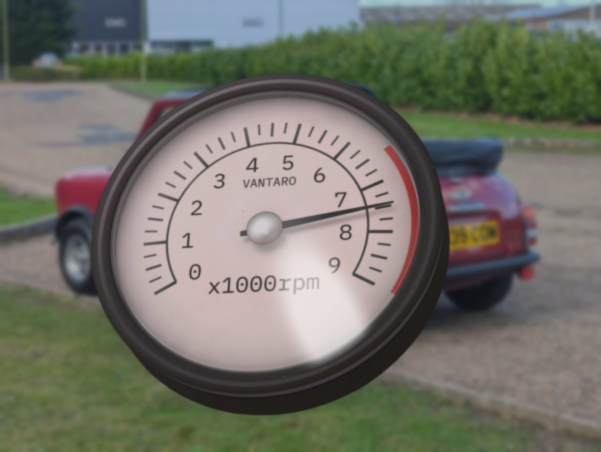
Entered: value=7500 unit=rpm
